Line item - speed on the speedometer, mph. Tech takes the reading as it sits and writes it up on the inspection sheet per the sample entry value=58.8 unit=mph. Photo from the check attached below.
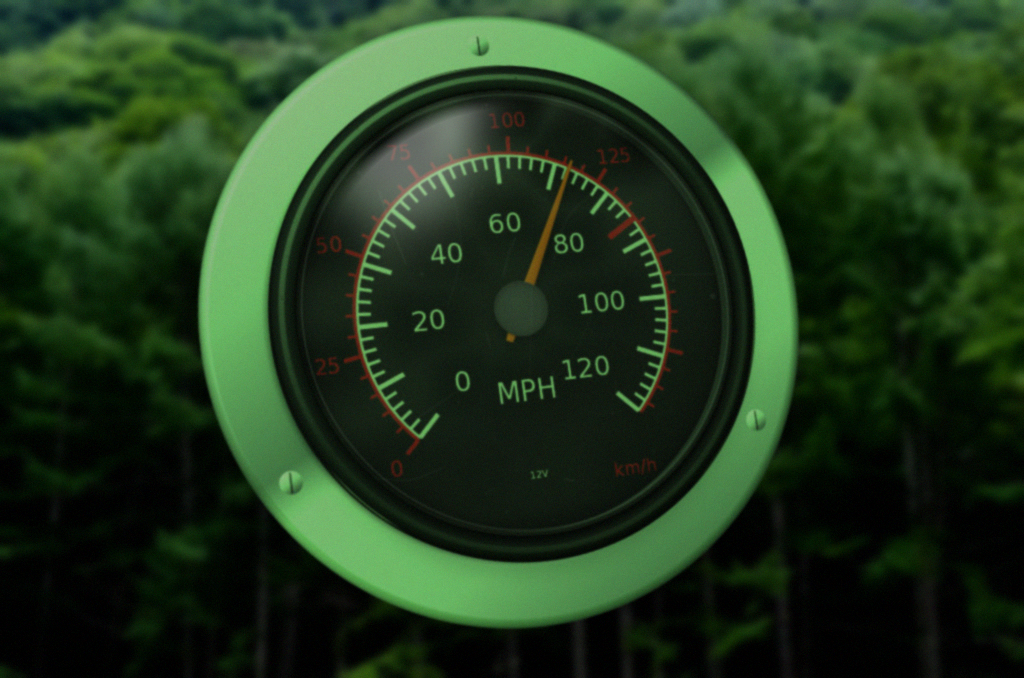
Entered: value=72 unit=mph
